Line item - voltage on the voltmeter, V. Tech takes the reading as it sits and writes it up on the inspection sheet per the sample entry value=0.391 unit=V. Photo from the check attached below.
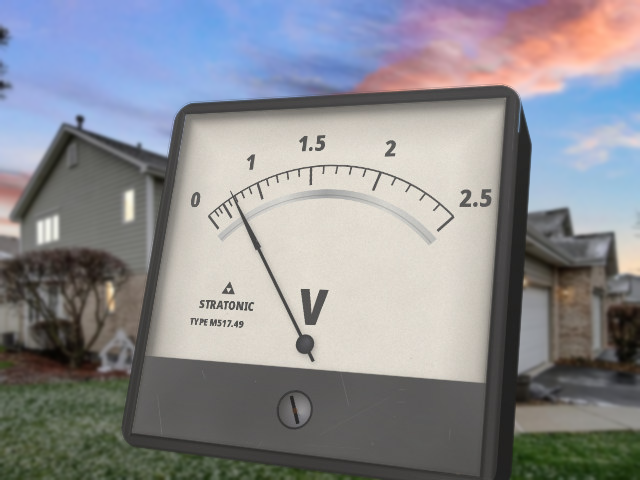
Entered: value=0.7 unit=V
